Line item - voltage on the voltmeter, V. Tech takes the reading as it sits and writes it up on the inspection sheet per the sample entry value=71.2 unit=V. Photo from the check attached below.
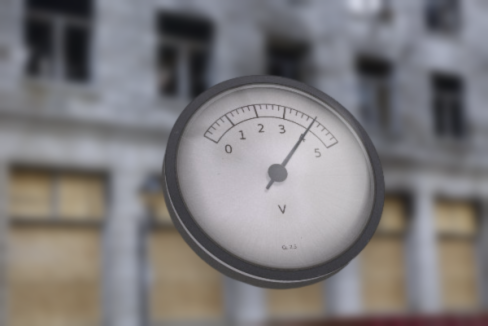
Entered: value=4 unit=V
